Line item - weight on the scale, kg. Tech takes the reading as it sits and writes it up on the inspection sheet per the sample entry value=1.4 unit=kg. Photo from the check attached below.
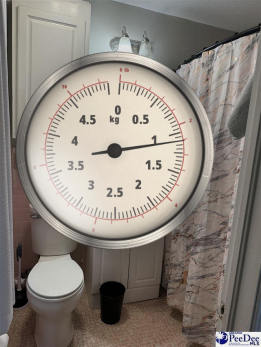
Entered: value=1.1 unit=kg
